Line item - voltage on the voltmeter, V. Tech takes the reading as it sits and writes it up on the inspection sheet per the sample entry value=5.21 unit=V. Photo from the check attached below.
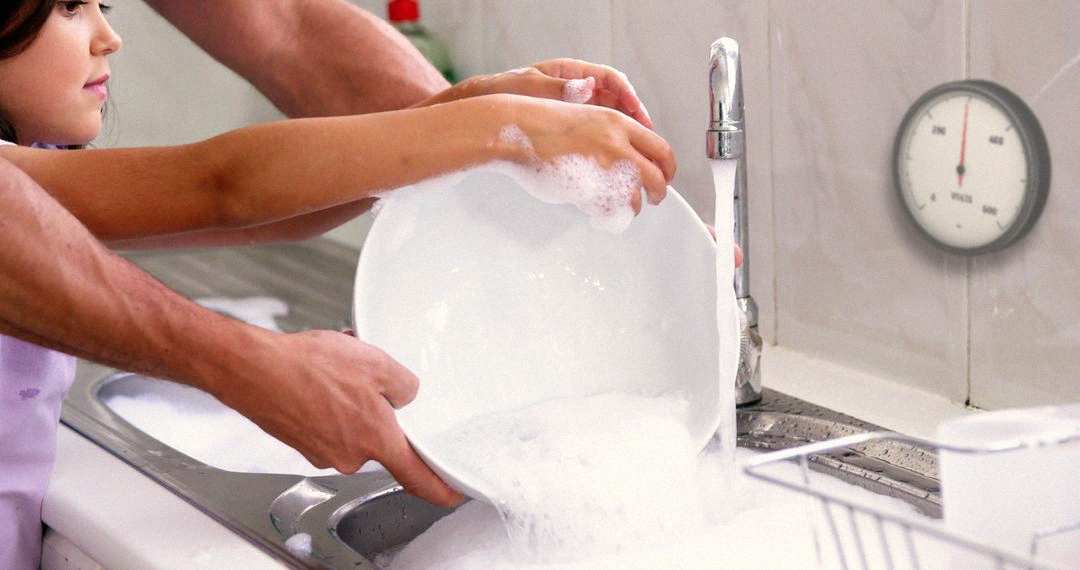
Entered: value=300 unit=V
